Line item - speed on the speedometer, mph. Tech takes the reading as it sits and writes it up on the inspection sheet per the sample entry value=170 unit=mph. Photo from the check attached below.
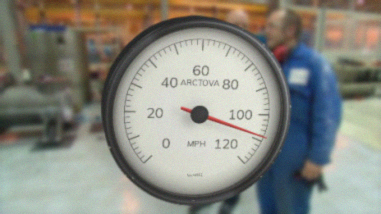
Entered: value=108 unit=mph
